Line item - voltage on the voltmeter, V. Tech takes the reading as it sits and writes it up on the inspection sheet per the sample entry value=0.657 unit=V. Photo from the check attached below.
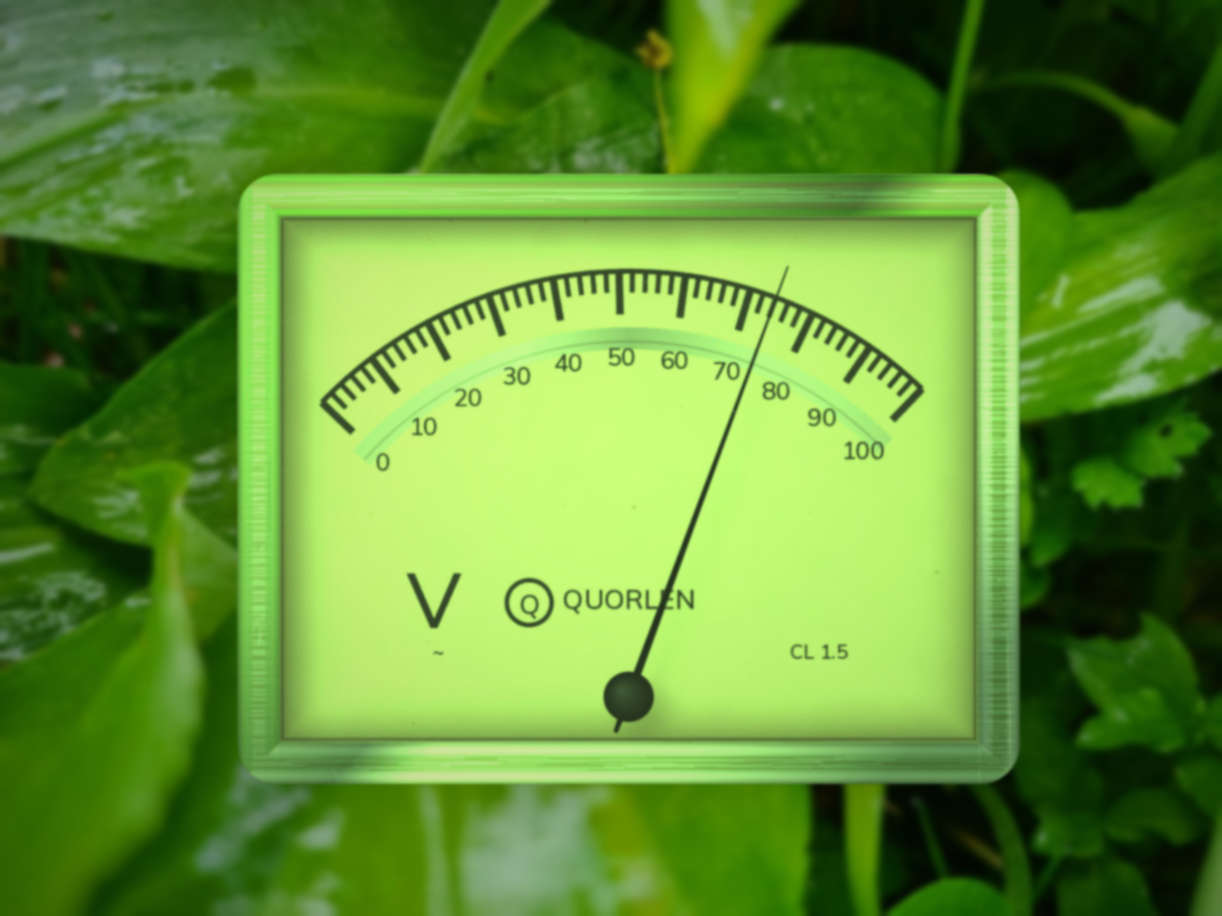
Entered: value=74 unit=V
